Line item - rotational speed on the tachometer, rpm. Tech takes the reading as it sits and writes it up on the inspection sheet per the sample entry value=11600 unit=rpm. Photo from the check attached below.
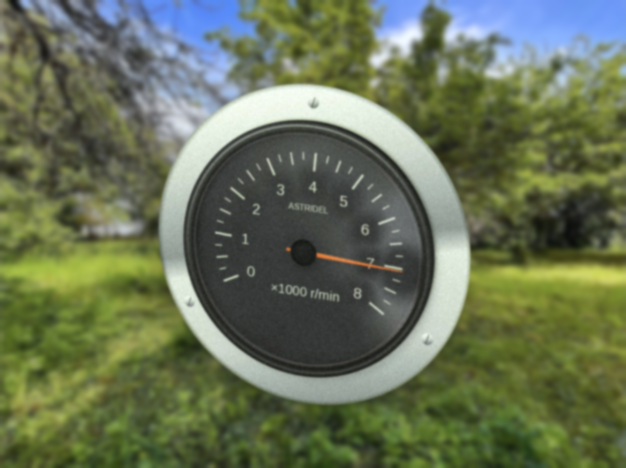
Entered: value=7000 unit=rpm
